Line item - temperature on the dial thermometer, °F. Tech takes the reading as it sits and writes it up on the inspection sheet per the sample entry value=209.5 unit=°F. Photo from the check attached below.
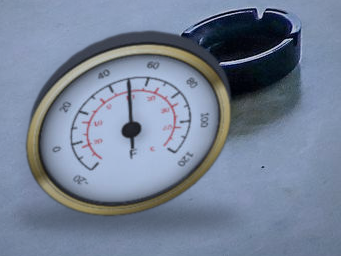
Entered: value=50 unit=°F
